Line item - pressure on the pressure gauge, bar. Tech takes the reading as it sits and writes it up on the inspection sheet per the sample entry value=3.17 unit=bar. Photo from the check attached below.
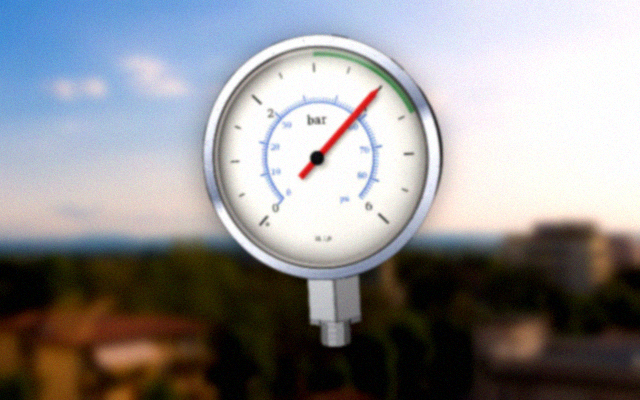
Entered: value=4 unit=bar
